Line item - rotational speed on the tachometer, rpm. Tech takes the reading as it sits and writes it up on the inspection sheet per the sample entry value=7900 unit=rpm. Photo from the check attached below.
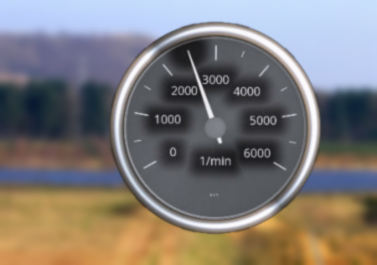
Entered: value=2500 unit=rpm
